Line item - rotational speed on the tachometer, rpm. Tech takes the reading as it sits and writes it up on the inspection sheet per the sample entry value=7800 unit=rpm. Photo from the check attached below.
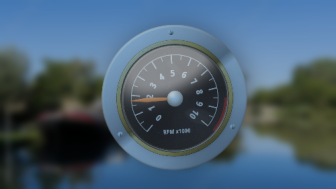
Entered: value=1750 unit=rpm
